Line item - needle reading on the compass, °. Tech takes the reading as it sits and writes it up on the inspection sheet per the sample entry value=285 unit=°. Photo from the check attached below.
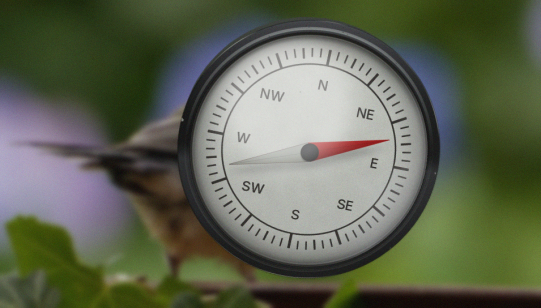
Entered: value=70 unit=°
